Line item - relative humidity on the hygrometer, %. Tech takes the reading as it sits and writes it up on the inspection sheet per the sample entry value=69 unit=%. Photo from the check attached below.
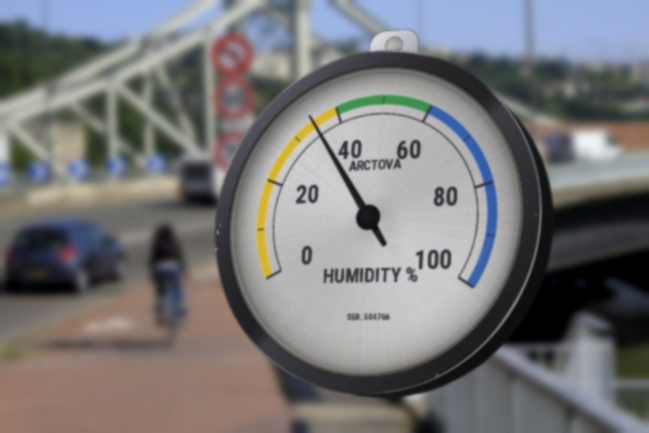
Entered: value=35 unit=%
